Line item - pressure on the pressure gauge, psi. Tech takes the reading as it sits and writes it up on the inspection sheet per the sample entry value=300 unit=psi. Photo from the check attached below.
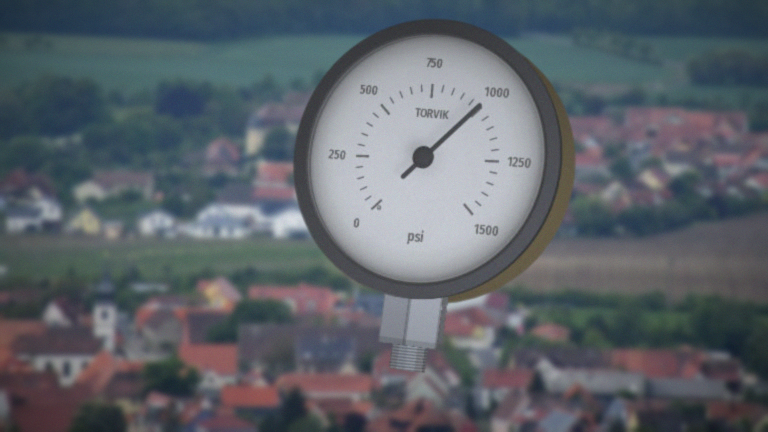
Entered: value=1000 unit=psi
